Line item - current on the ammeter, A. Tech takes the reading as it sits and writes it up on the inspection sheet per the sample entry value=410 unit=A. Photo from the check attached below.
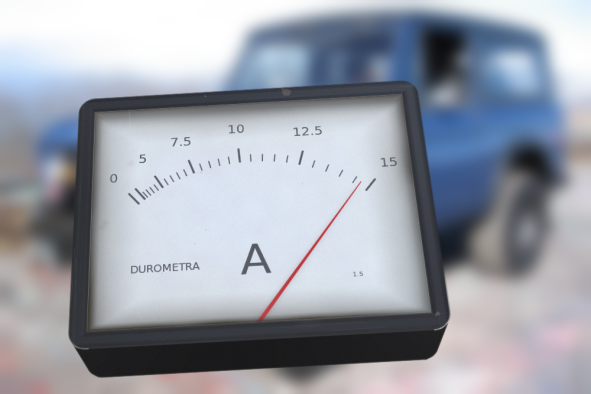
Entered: value=14.75 unit=A
